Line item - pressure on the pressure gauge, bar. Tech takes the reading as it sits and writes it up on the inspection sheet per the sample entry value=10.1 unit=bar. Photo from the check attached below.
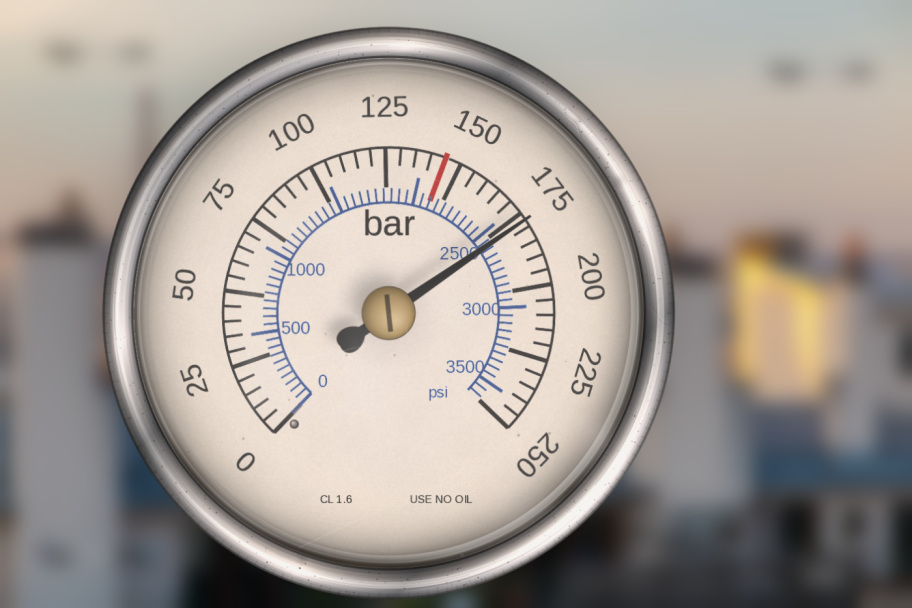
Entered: value=177.5 unit=bar
